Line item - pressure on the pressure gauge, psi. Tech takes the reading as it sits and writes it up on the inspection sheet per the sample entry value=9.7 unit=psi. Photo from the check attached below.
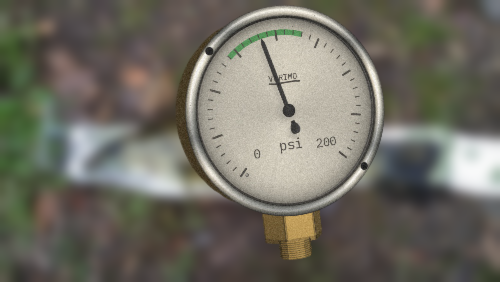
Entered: value=90 unit=psi
